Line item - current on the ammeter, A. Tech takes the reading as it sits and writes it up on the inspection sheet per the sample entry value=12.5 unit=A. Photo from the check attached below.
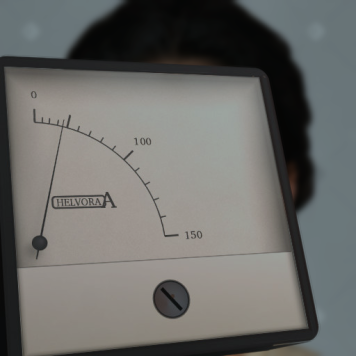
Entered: value=45 unit=A
